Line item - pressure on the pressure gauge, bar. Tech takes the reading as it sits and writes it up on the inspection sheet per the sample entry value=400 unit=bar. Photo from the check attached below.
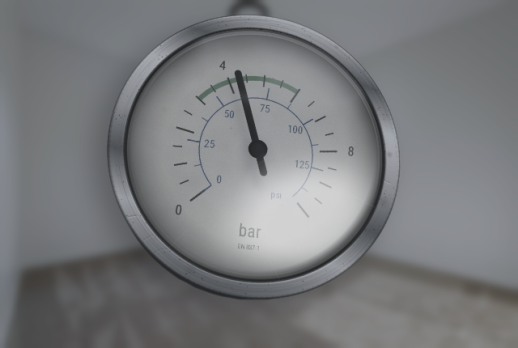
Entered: value=4.25 unit=bar
